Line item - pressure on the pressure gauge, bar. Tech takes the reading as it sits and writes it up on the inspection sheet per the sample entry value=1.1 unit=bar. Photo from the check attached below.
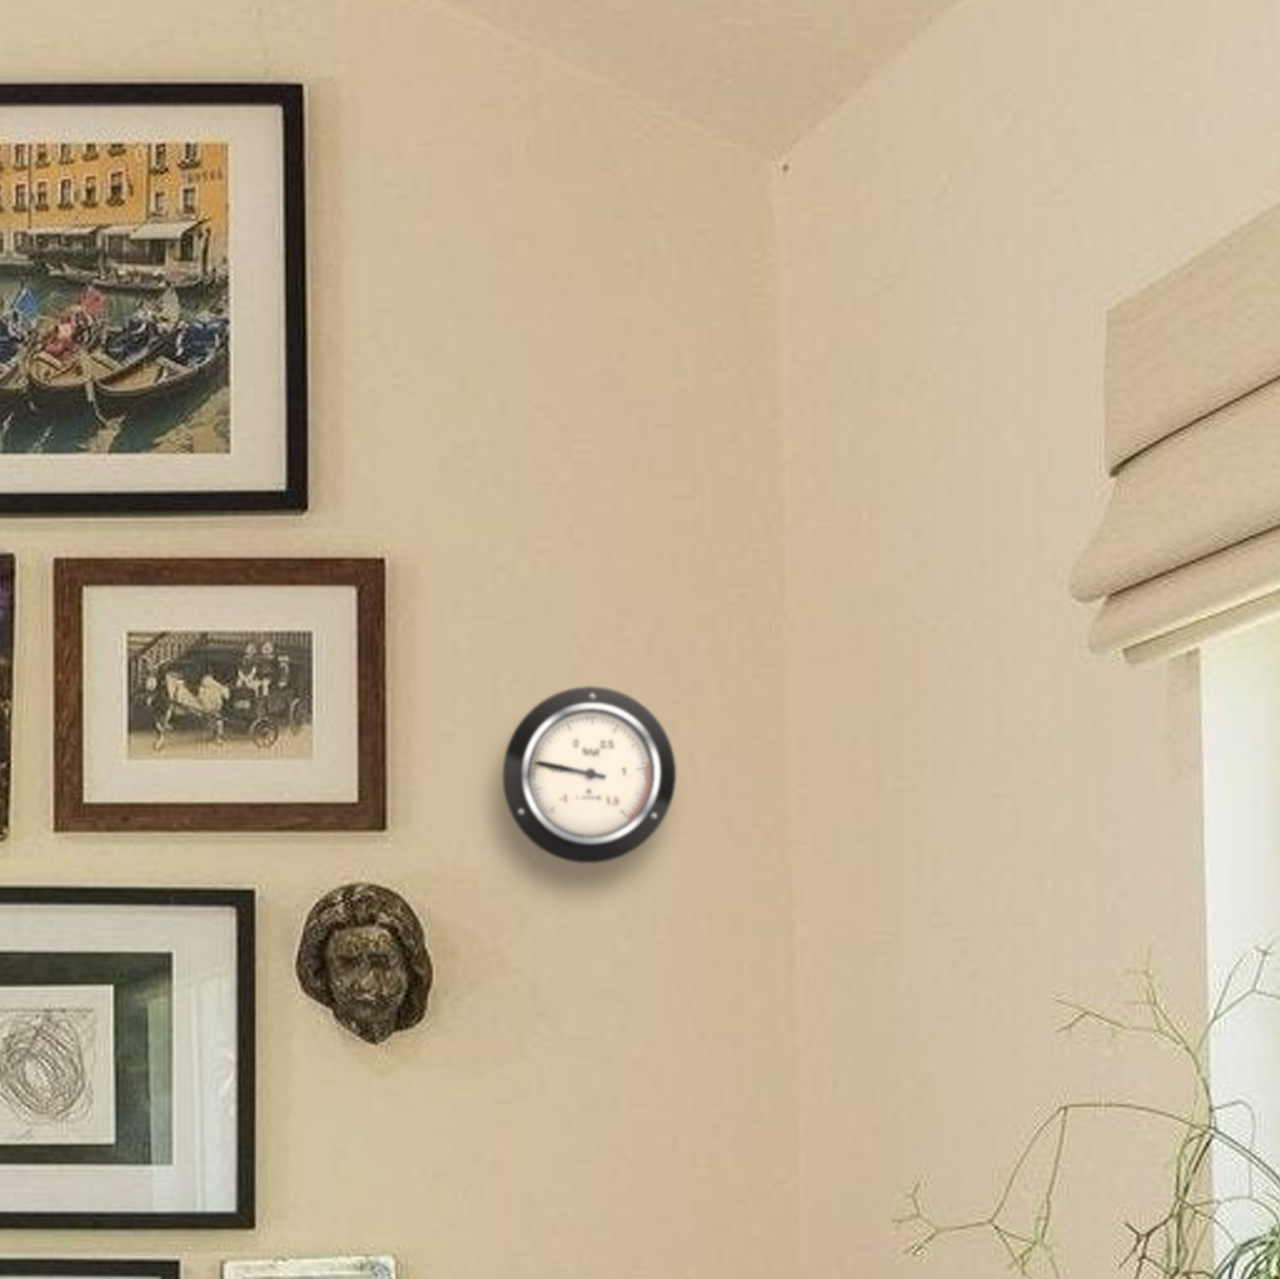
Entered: value=-0.5 unit=bar
